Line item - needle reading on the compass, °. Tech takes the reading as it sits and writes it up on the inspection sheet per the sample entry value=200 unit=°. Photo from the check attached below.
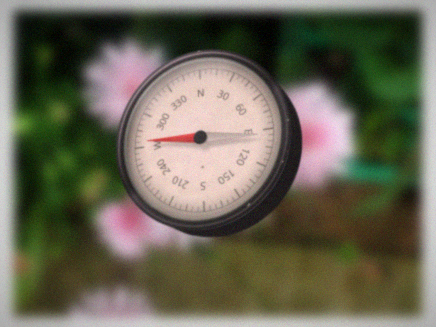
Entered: value=275 unit=°
